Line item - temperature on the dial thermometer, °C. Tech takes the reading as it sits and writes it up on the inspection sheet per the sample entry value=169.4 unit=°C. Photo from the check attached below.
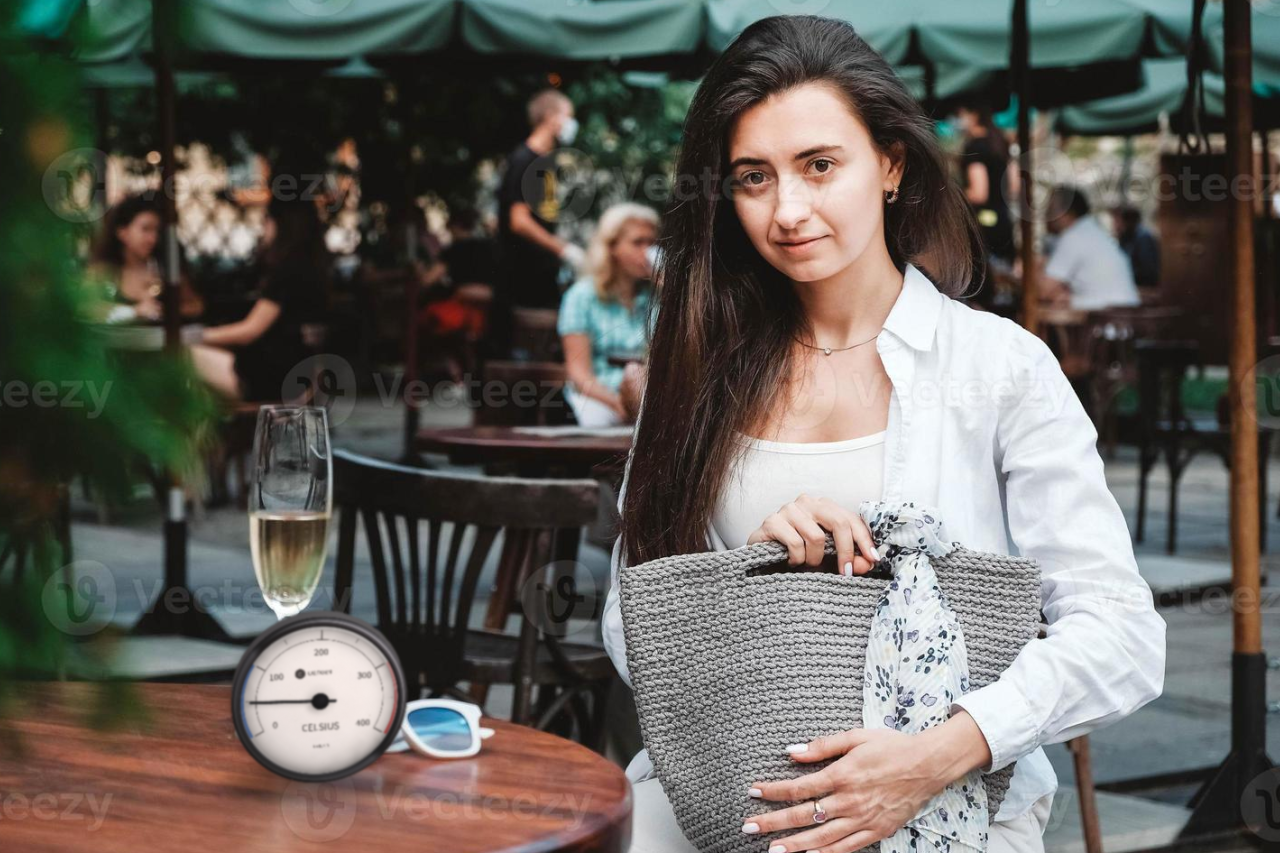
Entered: value=50 unit=°C
